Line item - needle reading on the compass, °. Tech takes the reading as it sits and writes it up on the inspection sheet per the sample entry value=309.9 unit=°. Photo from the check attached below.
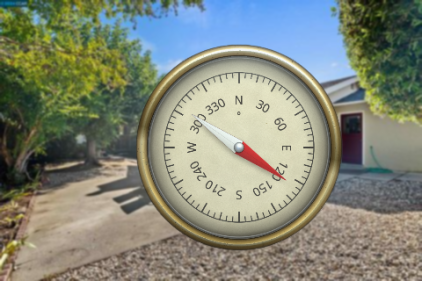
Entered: value=125 unit=°
